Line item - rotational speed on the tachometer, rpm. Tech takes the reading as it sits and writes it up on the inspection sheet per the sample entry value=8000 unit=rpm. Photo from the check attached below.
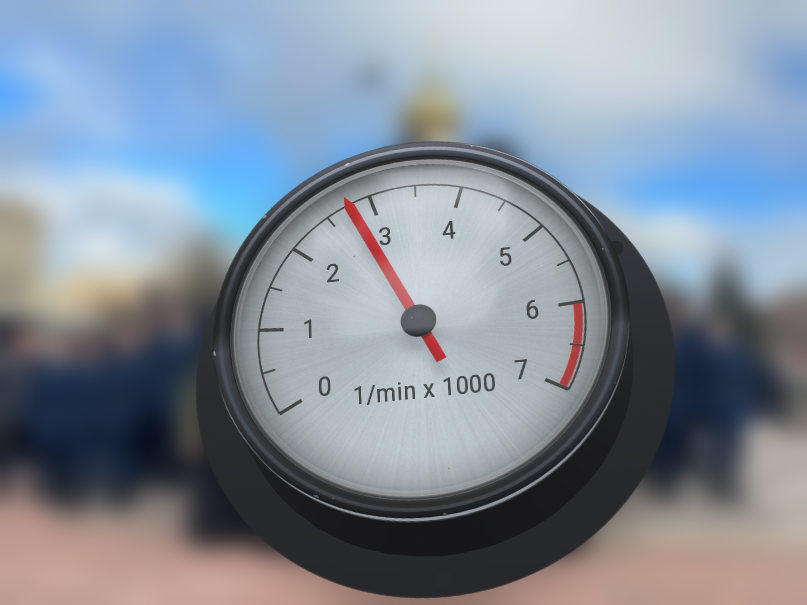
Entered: value=2750 unit=rpm
